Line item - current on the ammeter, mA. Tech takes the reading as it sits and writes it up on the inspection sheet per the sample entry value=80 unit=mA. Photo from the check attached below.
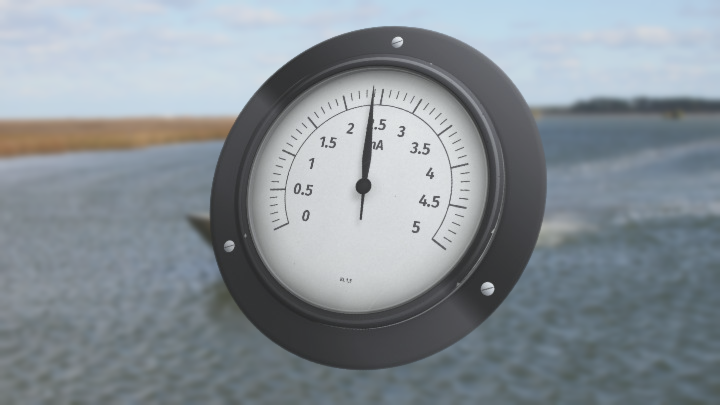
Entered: value=2.4 unit=mA
